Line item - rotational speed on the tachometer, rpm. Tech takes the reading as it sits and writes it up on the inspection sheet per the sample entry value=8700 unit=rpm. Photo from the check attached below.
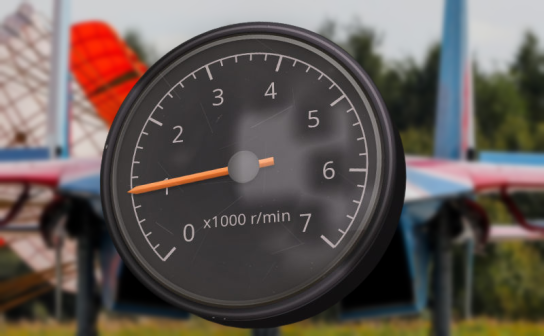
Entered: value=1000 unit=rpm
